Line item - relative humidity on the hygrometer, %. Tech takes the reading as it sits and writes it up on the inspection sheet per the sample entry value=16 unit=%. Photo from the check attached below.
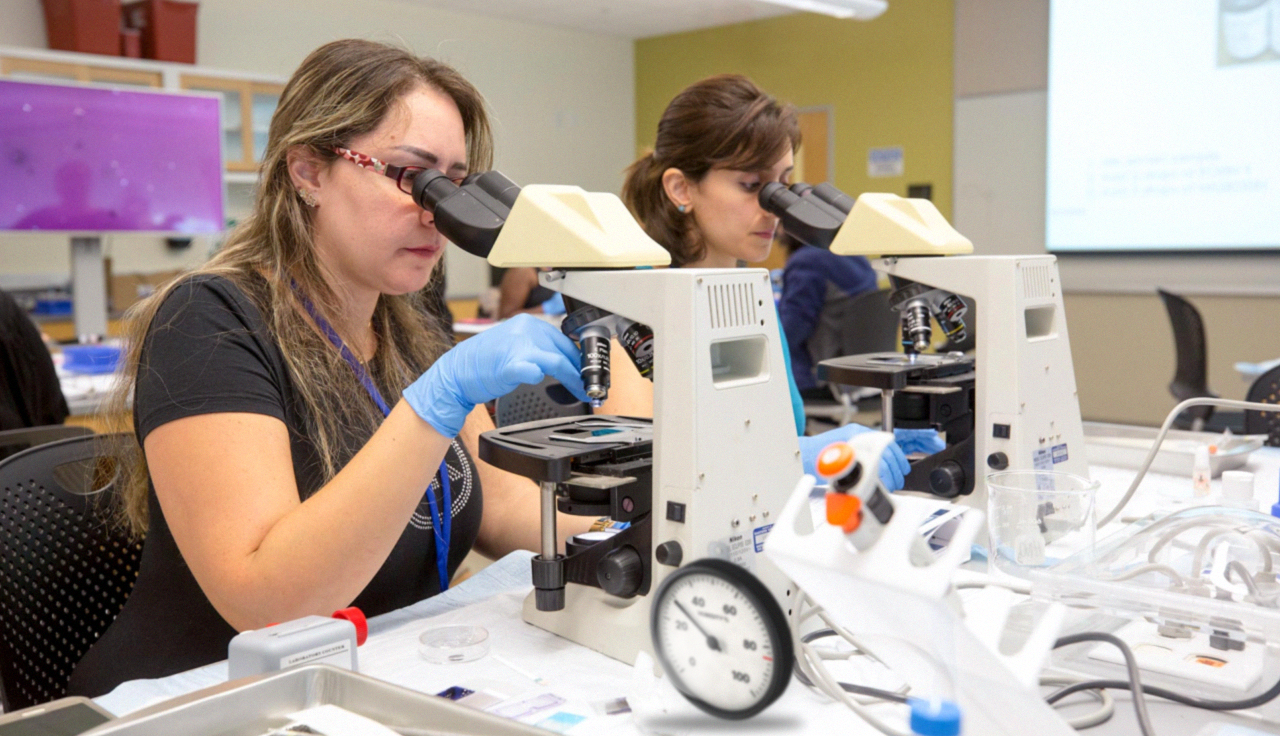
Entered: value=30 unit=%
